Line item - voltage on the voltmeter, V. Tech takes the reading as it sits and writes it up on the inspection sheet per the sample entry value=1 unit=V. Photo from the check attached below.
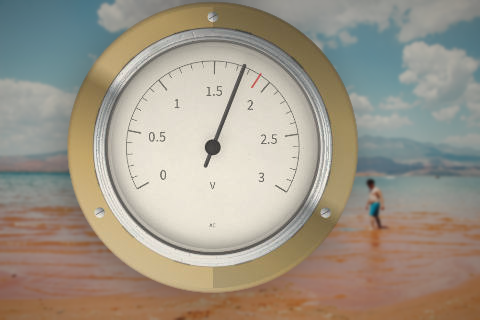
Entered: value=1.75 unit=V
